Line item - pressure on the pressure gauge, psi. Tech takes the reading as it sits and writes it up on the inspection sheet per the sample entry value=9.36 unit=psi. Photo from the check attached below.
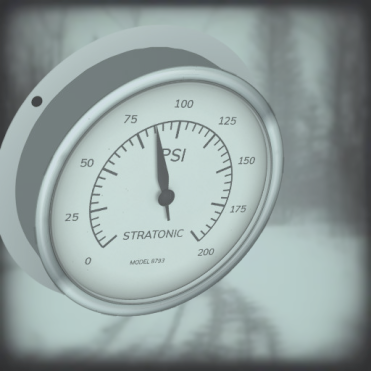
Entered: value=85 unit=psi
